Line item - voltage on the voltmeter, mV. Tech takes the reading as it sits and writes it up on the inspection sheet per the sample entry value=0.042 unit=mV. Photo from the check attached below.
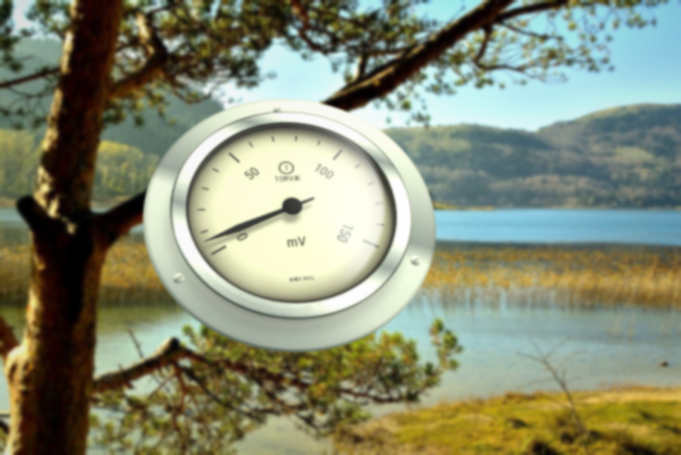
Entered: value=5 unit=mV
